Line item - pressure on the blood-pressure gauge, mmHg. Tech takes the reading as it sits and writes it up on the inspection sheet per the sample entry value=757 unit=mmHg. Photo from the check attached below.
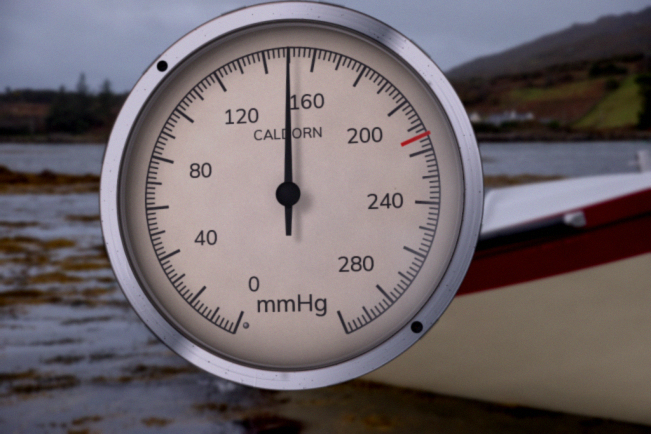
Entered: value=150 unit=mmHg
